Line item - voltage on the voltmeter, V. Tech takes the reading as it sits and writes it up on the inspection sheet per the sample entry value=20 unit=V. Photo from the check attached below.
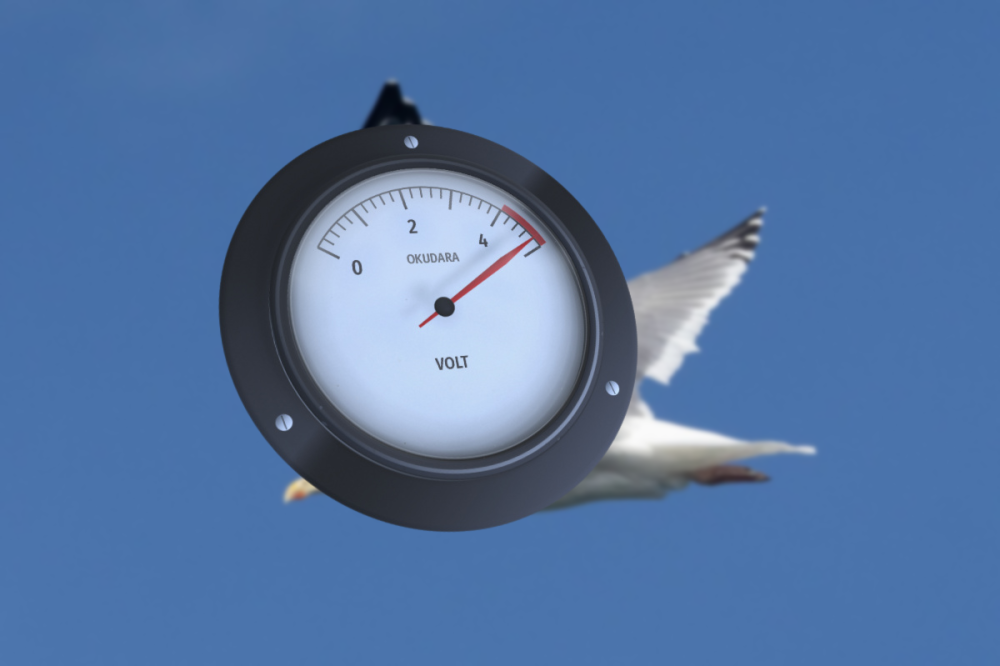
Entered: value=4.8 unit=V
